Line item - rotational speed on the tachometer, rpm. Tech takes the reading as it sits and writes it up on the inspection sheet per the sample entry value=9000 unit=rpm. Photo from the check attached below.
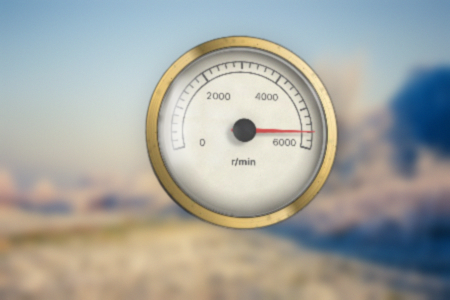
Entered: value=5600 unit=rpm
